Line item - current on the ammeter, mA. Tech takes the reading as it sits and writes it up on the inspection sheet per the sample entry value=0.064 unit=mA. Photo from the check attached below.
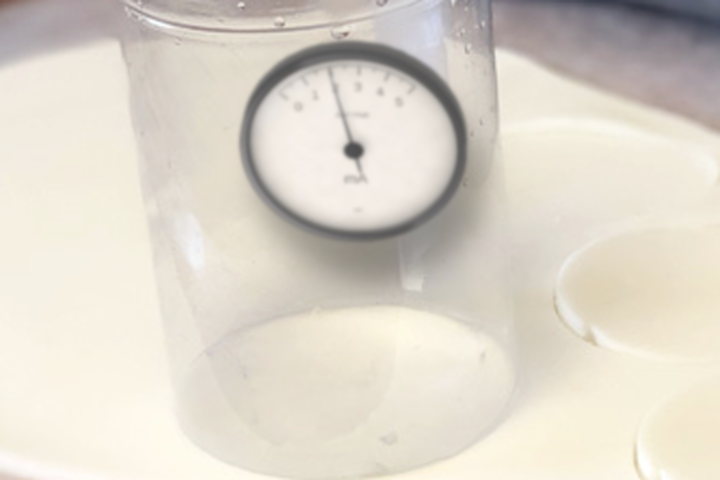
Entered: value=2 unit=mA
